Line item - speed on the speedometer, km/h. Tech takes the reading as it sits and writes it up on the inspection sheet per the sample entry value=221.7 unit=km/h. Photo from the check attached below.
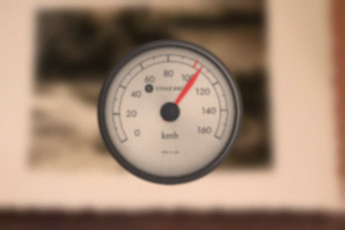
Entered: value=105 unit=km/h
